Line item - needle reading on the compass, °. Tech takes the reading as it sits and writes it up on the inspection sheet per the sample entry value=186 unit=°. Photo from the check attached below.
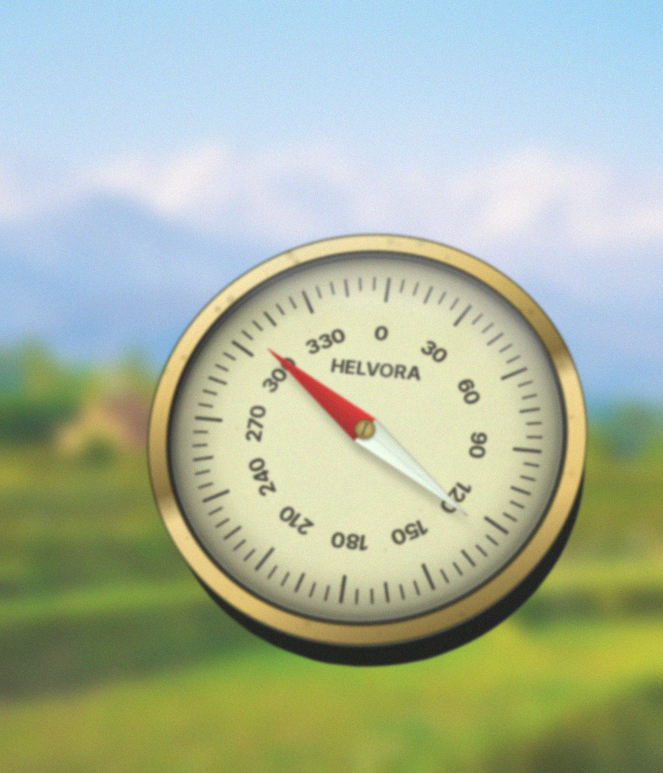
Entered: value=305 unit=°
